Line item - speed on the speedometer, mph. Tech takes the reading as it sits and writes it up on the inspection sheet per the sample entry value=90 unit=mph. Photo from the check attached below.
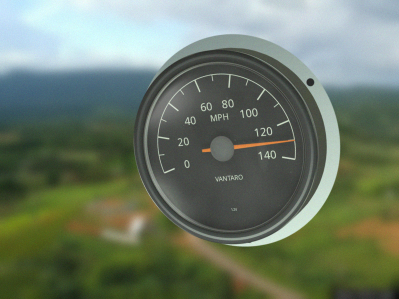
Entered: value=130 unit=mph
